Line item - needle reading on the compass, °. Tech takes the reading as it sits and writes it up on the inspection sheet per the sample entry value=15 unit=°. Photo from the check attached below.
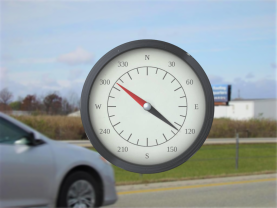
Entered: value=307.5 unit=°
